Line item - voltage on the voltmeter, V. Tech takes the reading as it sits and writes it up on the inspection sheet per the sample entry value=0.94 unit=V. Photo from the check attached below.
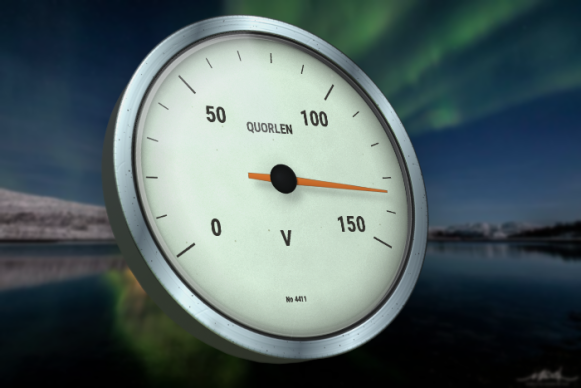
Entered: value=135 unit=V
